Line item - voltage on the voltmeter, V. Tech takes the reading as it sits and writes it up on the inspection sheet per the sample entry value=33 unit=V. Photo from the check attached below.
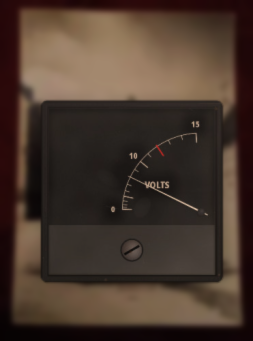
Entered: value=8 unit=V
